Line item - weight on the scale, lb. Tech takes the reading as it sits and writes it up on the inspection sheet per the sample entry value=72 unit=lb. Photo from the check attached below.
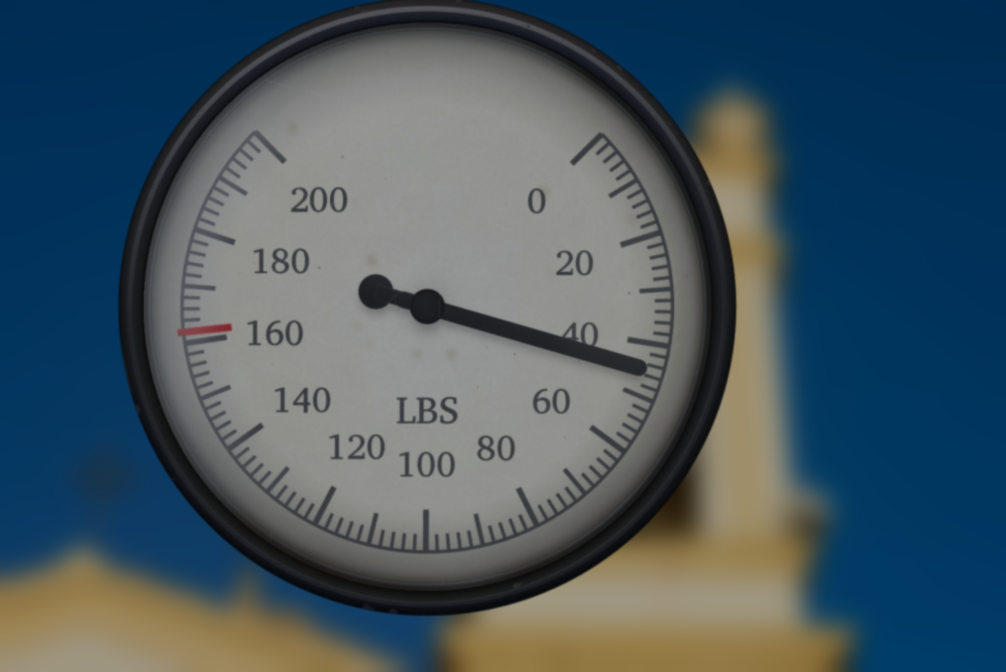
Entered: value=45 unit=lb
